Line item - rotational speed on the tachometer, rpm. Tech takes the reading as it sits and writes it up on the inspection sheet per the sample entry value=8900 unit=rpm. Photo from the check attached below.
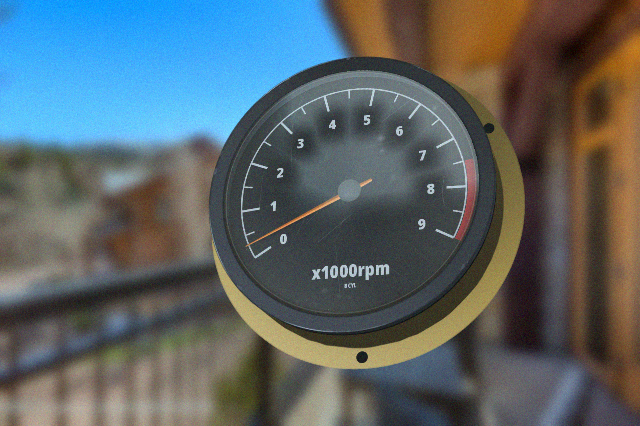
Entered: value=250 unit=rpm
